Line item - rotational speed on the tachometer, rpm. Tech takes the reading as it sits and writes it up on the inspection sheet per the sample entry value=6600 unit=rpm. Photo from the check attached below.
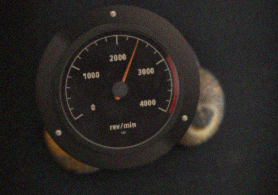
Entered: value=2400 unit=rpm
